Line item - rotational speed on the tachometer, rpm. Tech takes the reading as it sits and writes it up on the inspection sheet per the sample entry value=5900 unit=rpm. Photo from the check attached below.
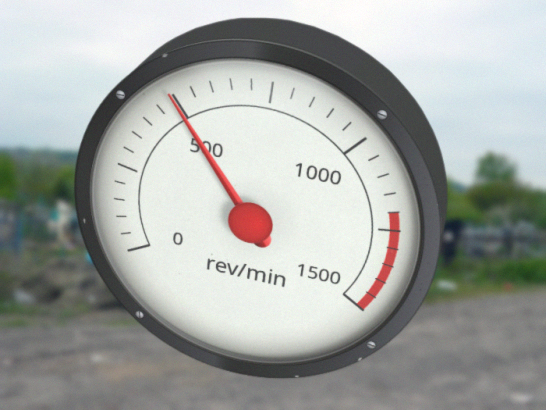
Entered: value=500 unit=rpm
